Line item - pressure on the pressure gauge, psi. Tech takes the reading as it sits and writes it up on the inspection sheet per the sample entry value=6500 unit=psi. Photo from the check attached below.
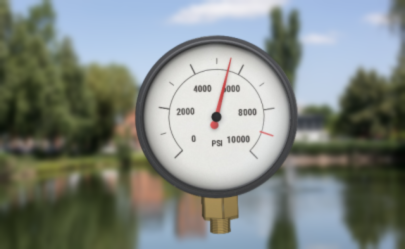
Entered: value=5500 unit=psi
